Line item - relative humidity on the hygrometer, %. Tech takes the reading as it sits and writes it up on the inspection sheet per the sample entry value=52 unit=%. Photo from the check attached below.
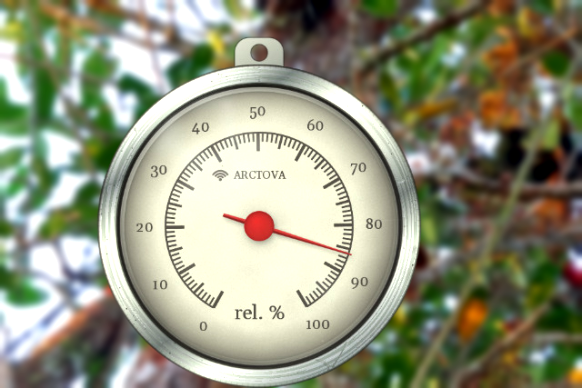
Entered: value=86 unit=%
